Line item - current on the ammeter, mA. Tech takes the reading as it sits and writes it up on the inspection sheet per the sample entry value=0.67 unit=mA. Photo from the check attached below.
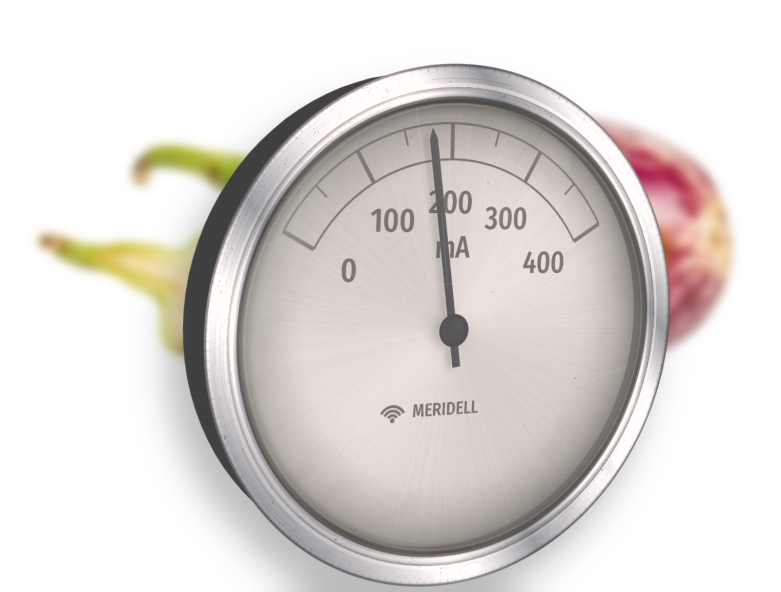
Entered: value=175 unit=mA
